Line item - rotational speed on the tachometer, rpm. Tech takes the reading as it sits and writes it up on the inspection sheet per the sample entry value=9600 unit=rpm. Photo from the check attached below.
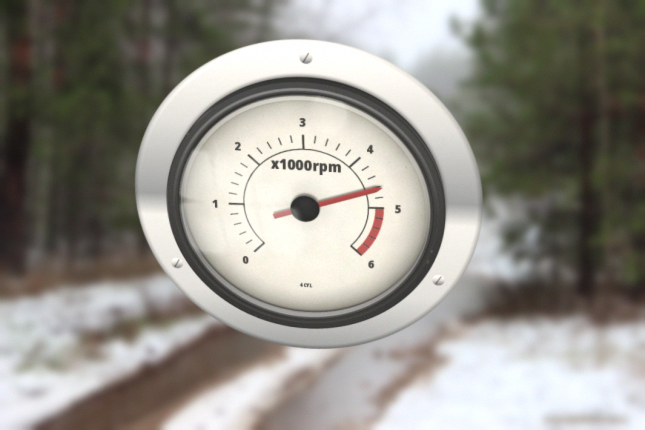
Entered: value=4600 unit=rpm
